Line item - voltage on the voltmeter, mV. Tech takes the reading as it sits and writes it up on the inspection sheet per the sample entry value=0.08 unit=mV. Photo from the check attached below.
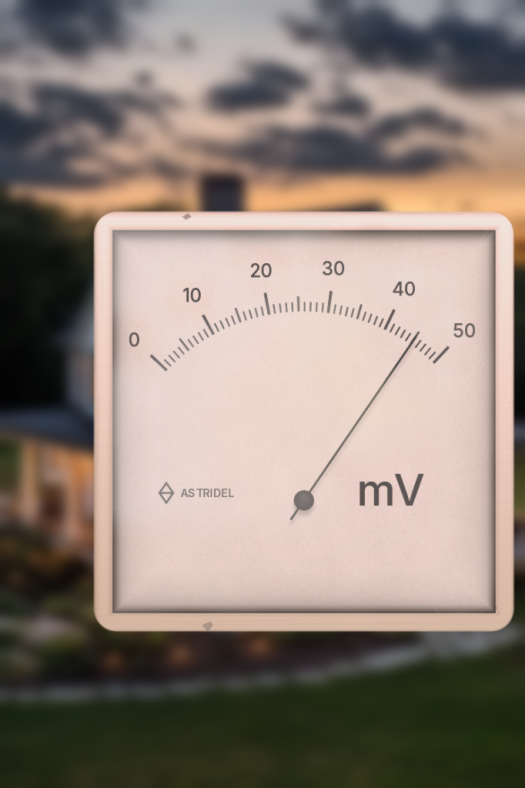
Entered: value=45 unit=mV
